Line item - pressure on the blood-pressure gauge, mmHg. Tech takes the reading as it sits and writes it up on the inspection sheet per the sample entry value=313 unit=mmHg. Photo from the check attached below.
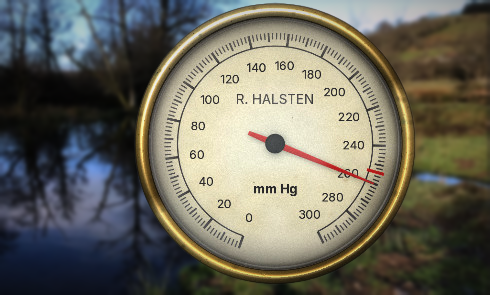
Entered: value=260 unit=mmHg
